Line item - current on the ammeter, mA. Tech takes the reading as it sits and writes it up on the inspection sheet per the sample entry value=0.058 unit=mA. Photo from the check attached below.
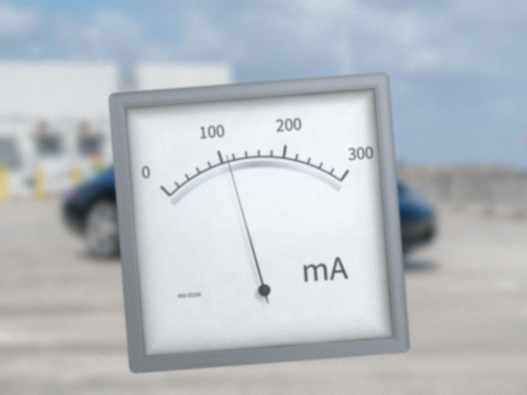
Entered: value=110 unit=mA
